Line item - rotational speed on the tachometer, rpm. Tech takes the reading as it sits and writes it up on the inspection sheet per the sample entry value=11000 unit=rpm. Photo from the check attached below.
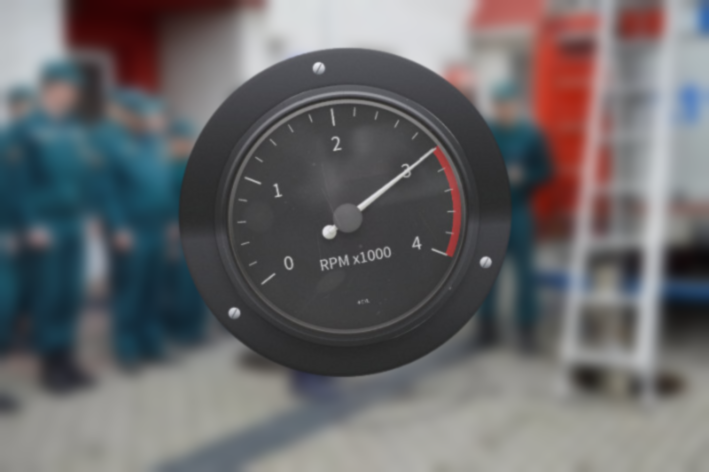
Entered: value=3000 unit=rpm
